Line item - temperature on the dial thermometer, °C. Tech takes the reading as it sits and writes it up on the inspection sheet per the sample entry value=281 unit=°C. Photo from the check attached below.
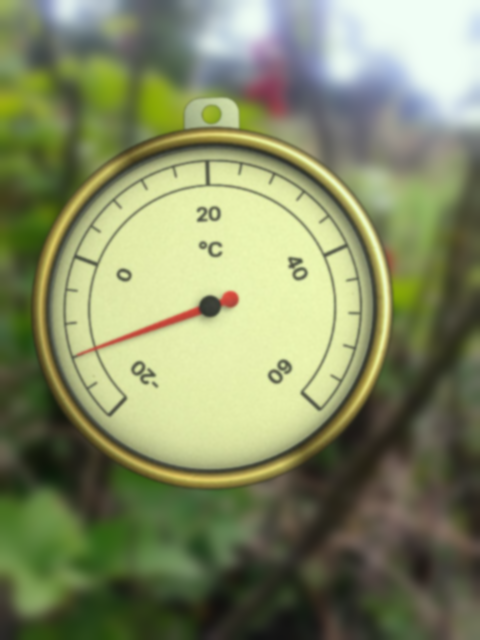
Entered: value=-12 unit=°C
